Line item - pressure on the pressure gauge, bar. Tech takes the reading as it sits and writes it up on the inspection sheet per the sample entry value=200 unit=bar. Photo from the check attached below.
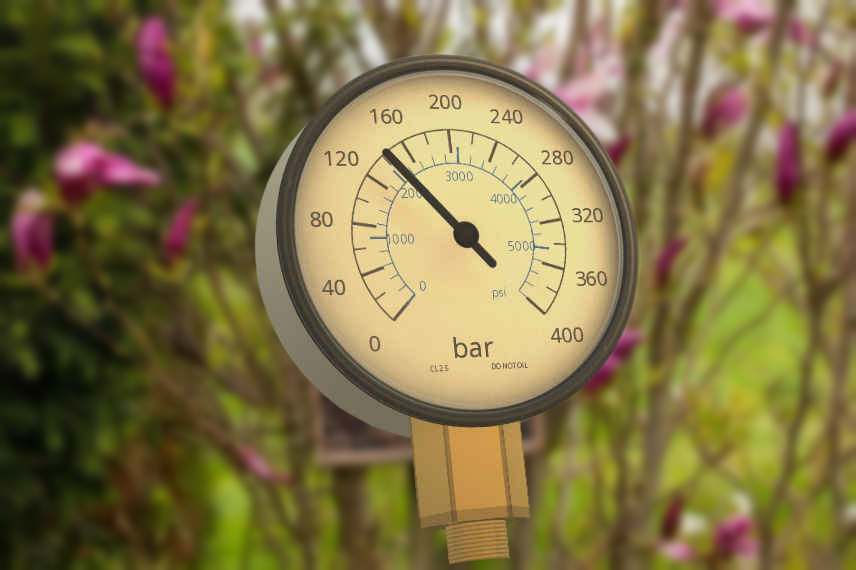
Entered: value=140 unit=bar
